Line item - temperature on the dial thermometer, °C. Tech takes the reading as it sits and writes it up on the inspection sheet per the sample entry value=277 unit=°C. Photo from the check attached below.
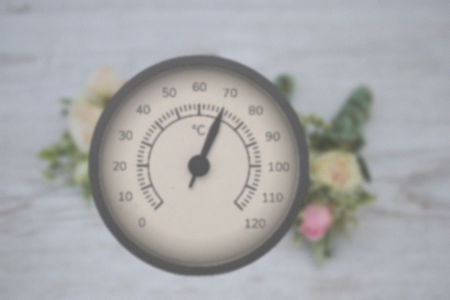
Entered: value=70 unit=°C
